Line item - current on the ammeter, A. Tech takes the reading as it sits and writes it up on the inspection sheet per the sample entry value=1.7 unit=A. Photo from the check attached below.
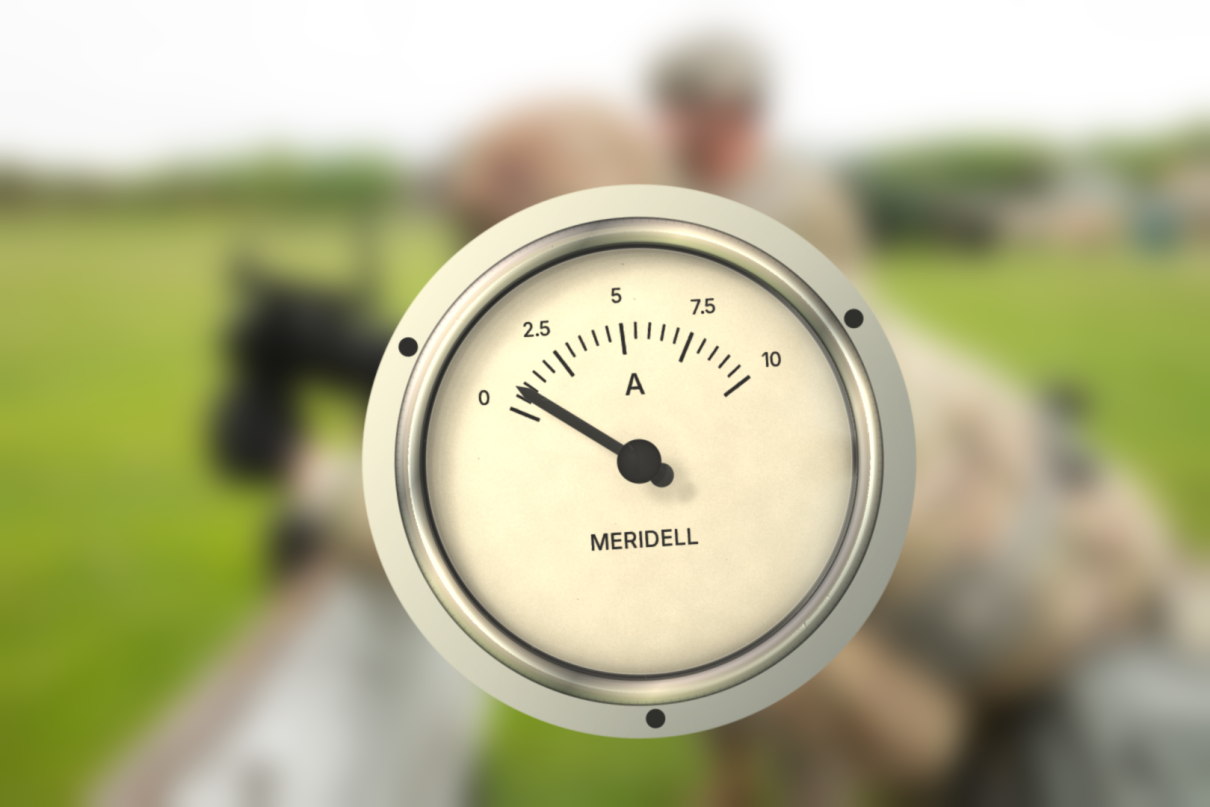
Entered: value=0.75 unit=A
